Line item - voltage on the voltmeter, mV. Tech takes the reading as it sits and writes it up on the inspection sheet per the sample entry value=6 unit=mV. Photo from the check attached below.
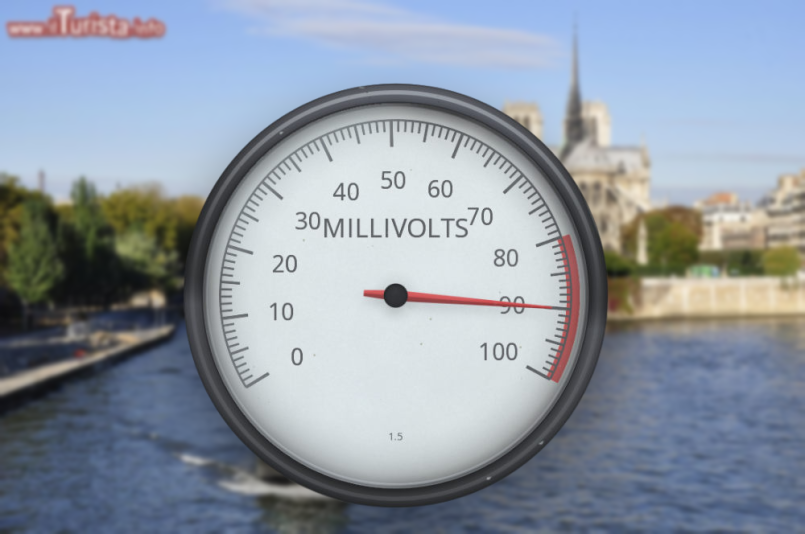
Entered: value=90 unit=mV
